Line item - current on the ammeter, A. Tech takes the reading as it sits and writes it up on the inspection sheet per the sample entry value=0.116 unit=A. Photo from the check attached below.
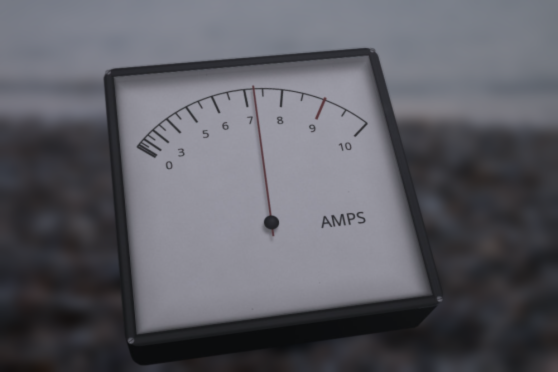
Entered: value=7.25 unit=A
